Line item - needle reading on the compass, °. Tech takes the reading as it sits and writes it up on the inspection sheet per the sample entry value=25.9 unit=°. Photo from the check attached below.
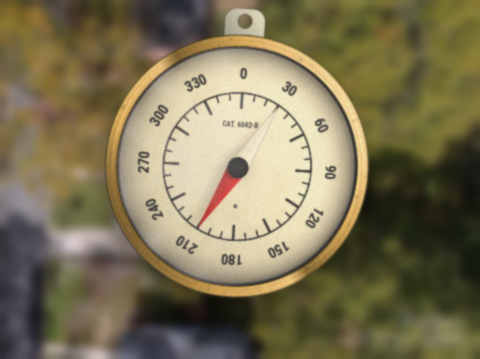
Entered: value=210 unit=°
